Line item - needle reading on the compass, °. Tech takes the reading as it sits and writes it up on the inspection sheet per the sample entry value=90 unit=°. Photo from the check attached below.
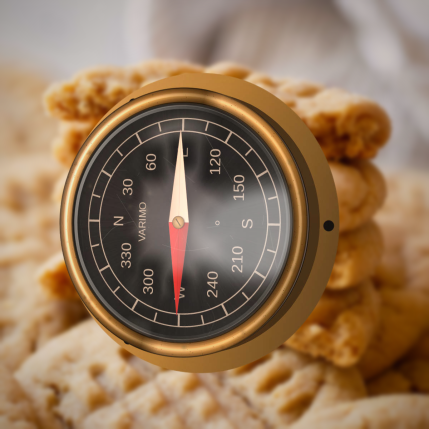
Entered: value=270 unit=°
